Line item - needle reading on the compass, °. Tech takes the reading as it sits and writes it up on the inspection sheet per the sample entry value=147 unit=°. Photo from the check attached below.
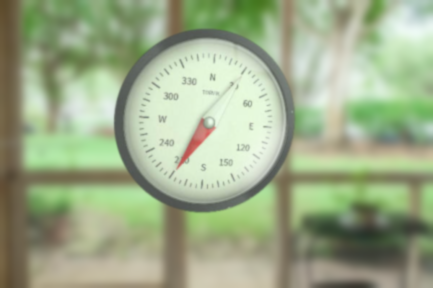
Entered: value=210 unit=°
